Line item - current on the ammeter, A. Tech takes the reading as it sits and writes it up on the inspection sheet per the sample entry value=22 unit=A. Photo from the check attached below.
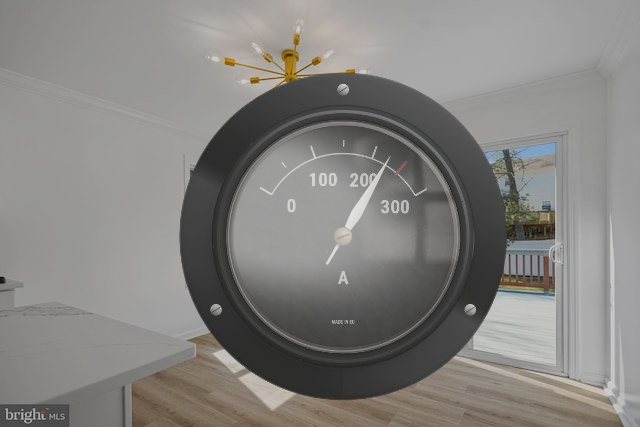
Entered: value=225 unit=A
